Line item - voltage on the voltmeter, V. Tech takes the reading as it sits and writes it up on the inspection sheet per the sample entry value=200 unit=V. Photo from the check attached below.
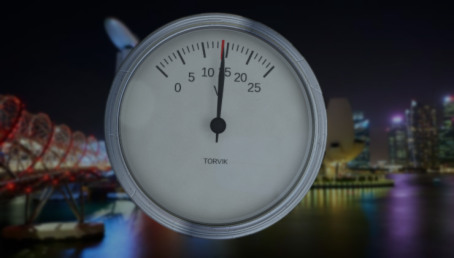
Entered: value=14 unit=V
